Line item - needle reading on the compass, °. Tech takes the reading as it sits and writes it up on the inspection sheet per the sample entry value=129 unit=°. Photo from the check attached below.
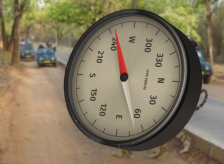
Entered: value=247.5 unit=°
